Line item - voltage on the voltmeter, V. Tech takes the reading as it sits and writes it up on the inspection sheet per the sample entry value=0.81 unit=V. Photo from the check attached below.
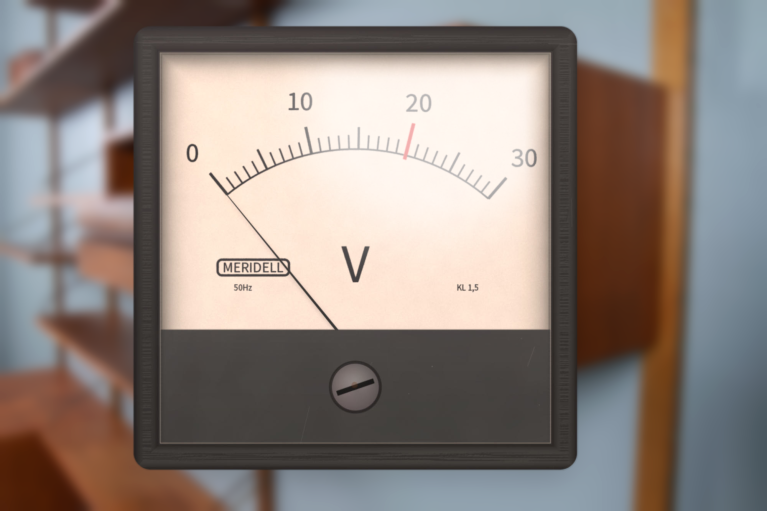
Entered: value=0 unit=V
